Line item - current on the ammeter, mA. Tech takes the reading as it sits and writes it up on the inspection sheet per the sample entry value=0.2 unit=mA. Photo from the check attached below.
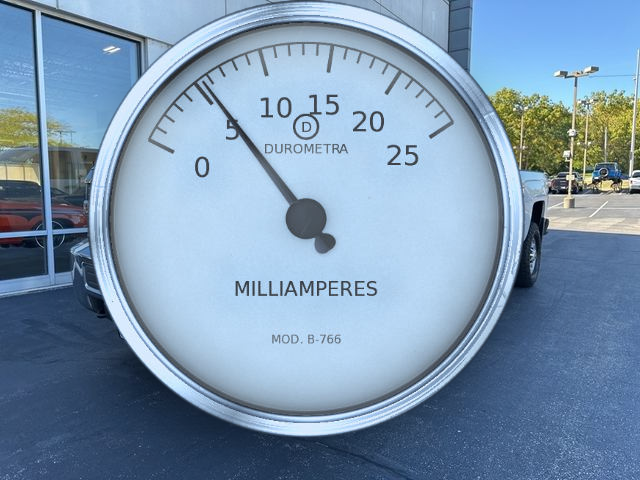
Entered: value=5.5 unit=mA
